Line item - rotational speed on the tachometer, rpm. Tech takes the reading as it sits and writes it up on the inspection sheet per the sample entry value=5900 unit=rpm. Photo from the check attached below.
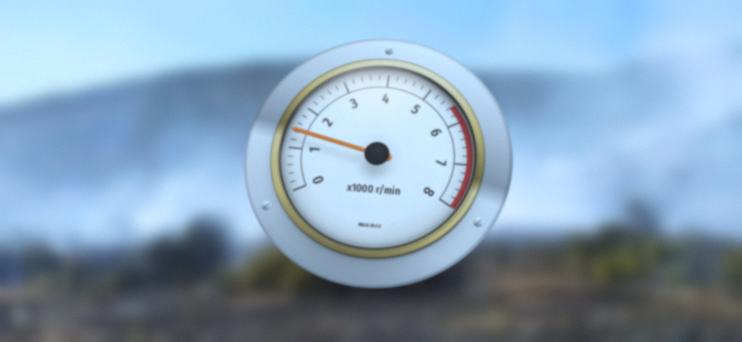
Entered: value=1400 unit=rpm
